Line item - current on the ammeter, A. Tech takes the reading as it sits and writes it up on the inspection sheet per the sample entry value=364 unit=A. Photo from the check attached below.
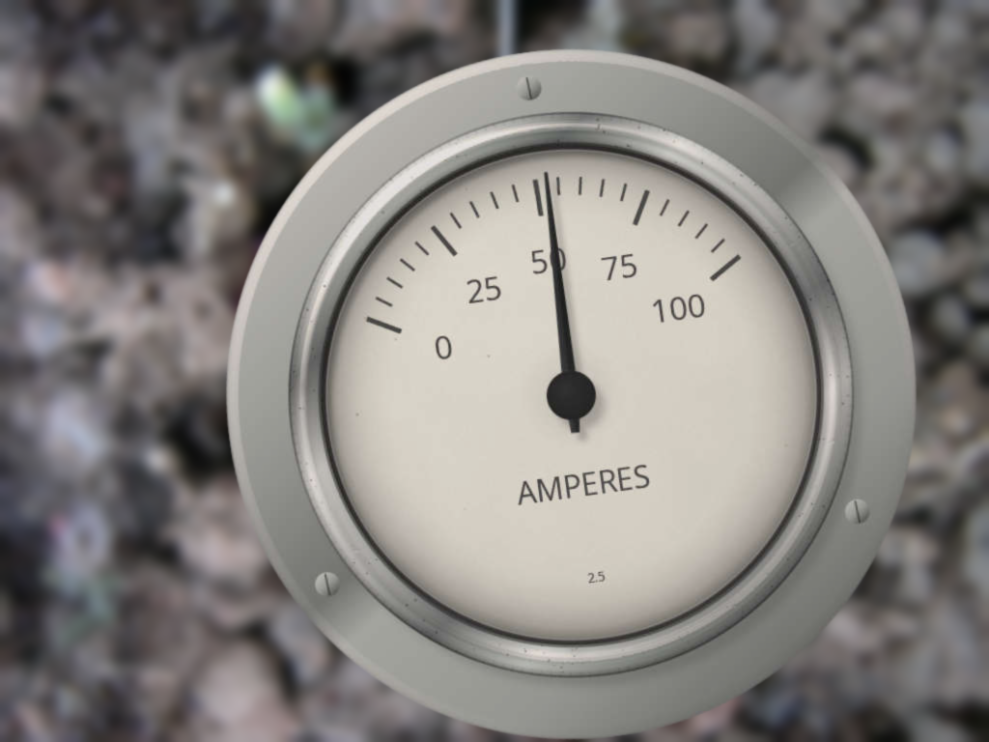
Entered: value=52.5 unit=A
